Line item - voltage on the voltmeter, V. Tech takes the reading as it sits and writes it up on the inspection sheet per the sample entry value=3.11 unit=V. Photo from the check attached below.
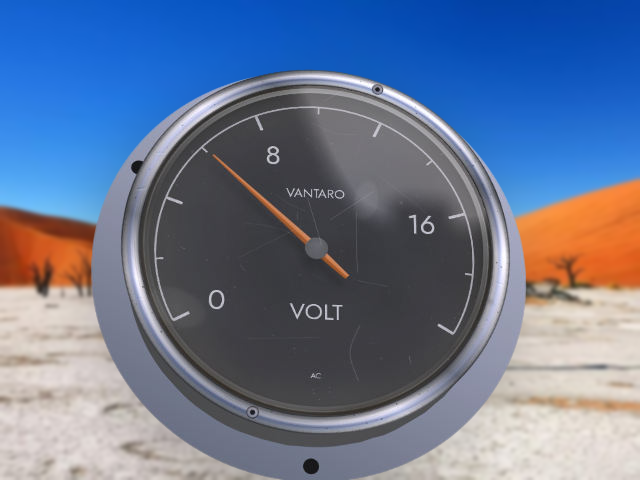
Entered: value=6 unit=V
